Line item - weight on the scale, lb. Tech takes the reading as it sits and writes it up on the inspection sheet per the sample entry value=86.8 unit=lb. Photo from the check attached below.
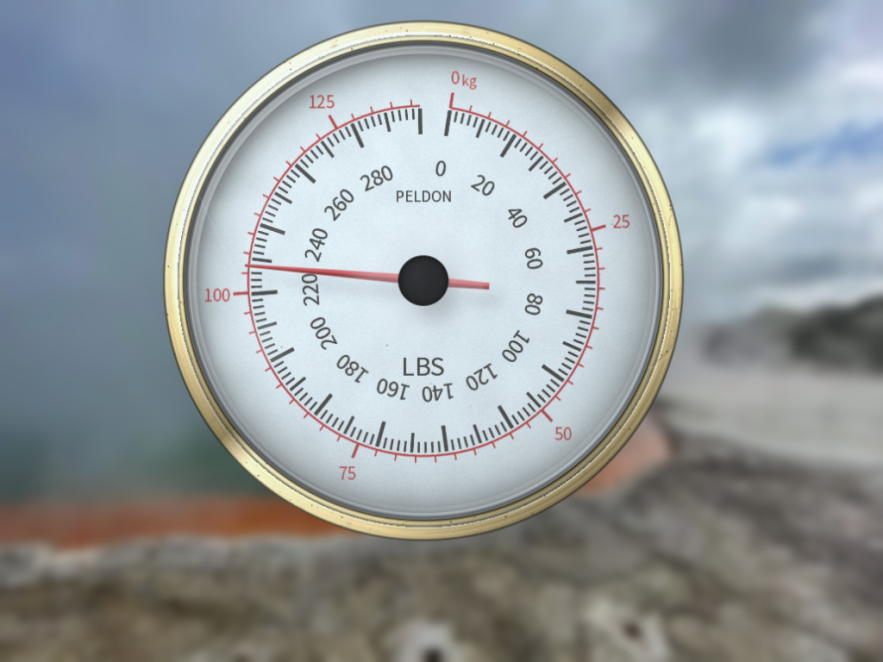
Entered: value=228 unit=lb
